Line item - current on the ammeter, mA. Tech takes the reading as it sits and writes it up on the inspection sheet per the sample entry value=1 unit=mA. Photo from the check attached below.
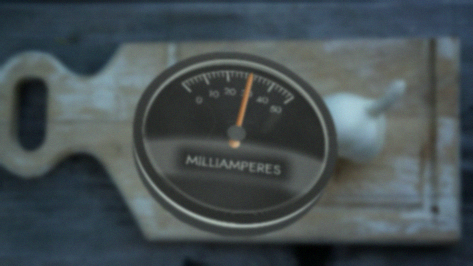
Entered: value=30 unit=mA
